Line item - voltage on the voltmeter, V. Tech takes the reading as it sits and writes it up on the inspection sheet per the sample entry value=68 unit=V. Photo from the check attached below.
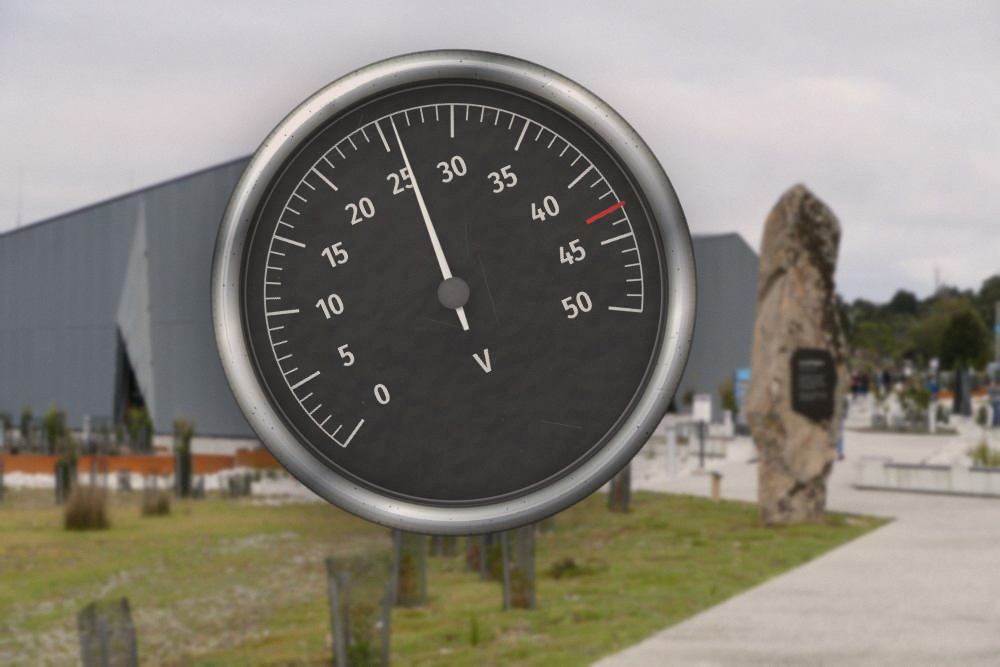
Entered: value=26 unit=V
